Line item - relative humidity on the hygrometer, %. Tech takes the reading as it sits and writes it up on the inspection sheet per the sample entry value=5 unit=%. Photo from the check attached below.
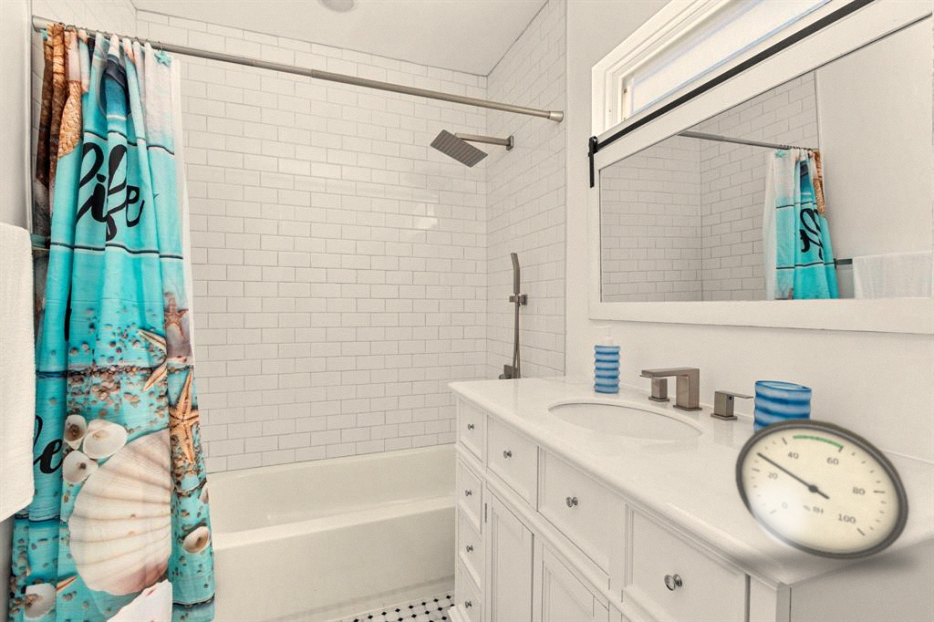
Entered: value=28 unit=%
